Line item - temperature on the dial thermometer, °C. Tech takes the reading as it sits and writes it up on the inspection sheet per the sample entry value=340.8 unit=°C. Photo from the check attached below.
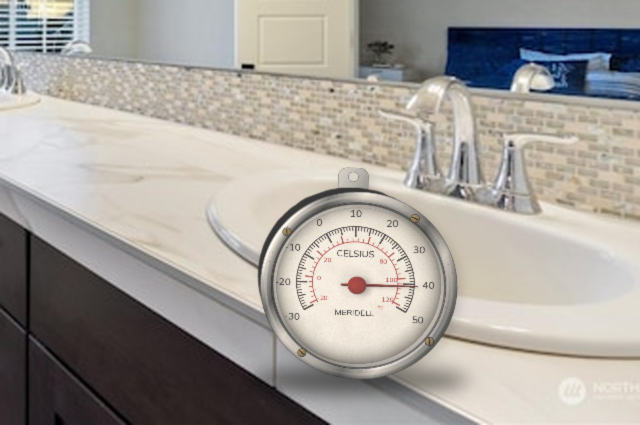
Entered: value=40 unit=°C
